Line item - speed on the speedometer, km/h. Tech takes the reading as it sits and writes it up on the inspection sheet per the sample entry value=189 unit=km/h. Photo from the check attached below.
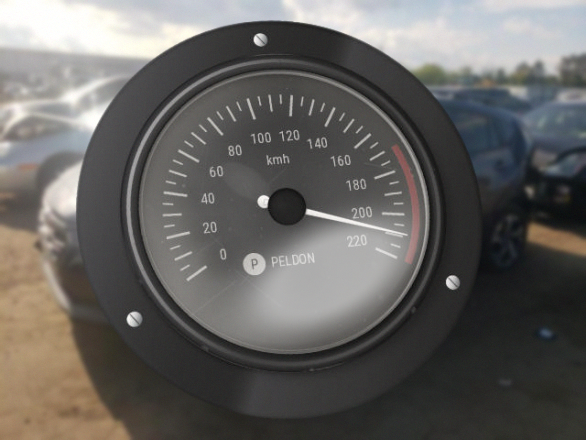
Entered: value=210 unit=km/h
